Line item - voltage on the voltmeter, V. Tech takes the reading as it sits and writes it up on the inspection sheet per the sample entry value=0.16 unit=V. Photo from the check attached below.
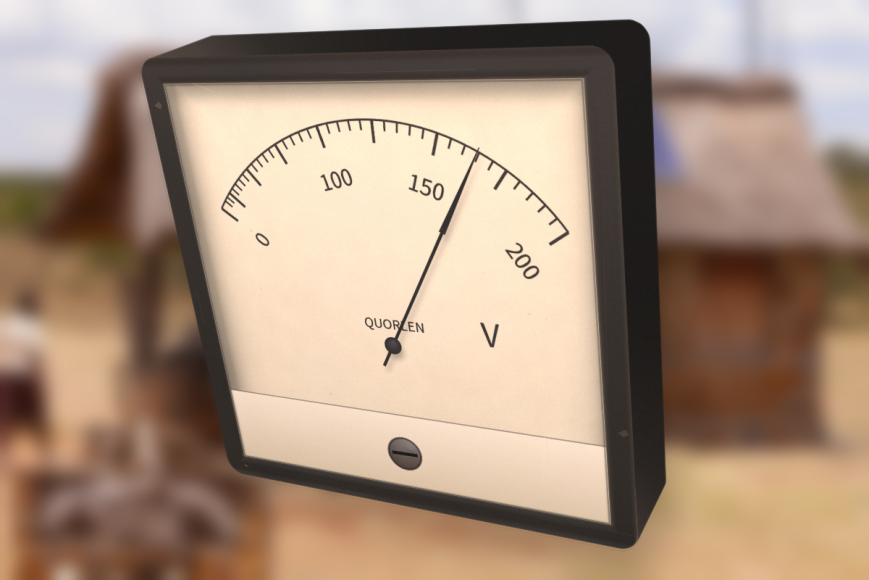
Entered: value=165 unit=V
